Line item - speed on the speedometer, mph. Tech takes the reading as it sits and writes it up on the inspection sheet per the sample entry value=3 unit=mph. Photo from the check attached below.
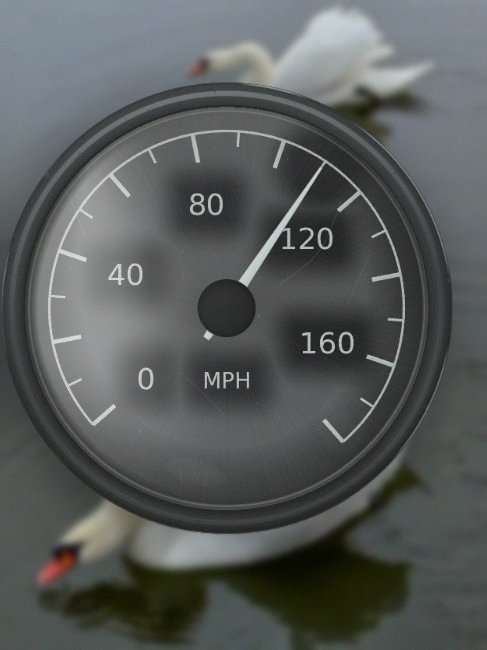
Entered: value=110 unit=mph
